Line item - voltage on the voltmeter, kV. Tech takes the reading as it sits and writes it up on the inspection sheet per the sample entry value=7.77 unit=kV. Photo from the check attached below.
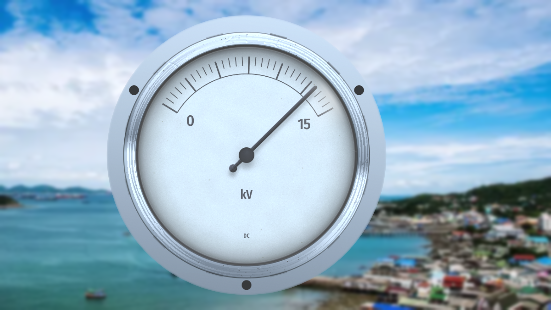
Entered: value=13 unit=kV
